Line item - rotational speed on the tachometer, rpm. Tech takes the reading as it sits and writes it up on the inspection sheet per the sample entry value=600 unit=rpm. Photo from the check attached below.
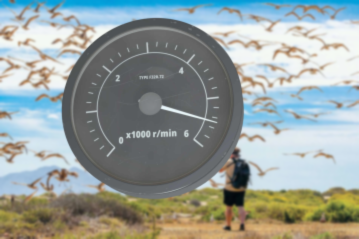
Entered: value=5500 unit=rpm
